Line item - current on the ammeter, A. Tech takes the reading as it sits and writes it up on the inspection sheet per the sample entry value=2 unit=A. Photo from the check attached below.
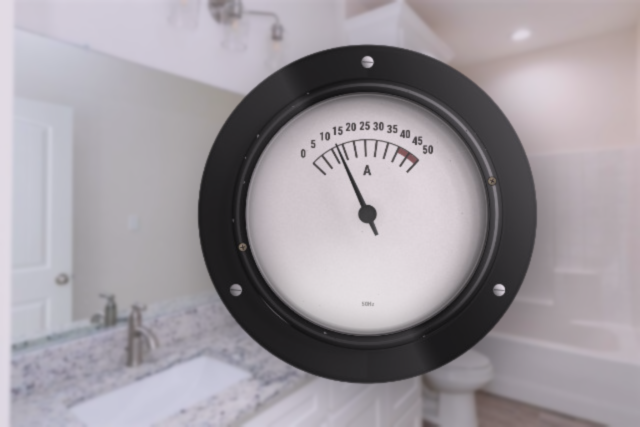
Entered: value=12.5 unit=A
